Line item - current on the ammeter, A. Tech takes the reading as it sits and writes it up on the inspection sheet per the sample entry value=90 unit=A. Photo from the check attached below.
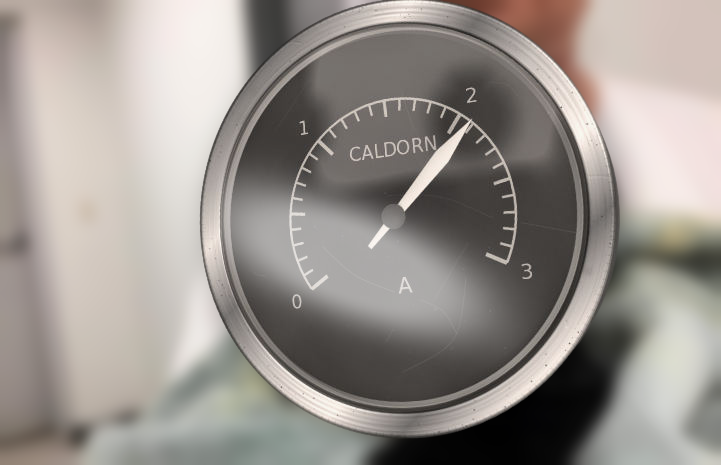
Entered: value=2.1 unit=A
